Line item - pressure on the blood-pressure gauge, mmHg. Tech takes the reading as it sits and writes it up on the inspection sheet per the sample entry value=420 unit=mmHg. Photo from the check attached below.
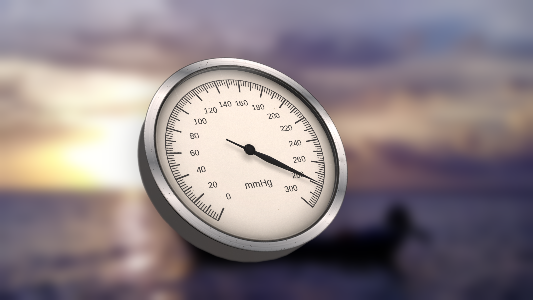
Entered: value=280 unit=mmHg
